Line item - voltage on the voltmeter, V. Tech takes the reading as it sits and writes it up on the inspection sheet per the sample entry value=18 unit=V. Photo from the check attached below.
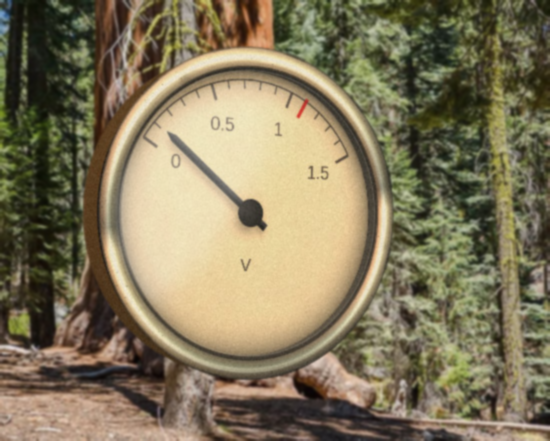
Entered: value=0.1 unit=V
